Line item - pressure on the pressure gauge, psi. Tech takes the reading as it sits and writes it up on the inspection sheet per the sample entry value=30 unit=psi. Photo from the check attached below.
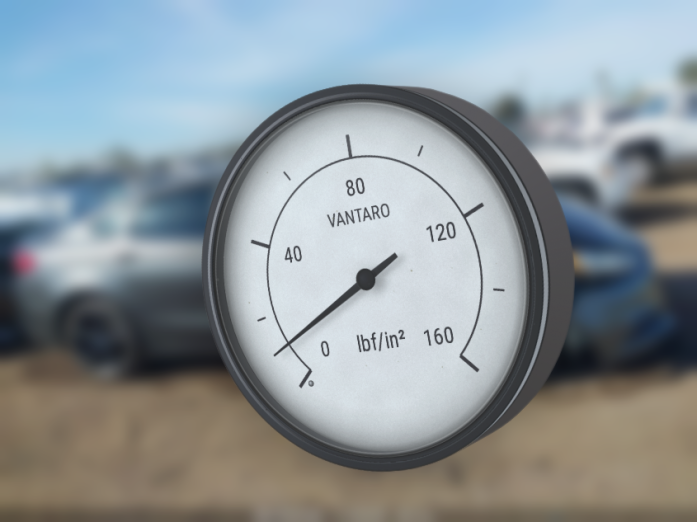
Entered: value=10 unit=psi
